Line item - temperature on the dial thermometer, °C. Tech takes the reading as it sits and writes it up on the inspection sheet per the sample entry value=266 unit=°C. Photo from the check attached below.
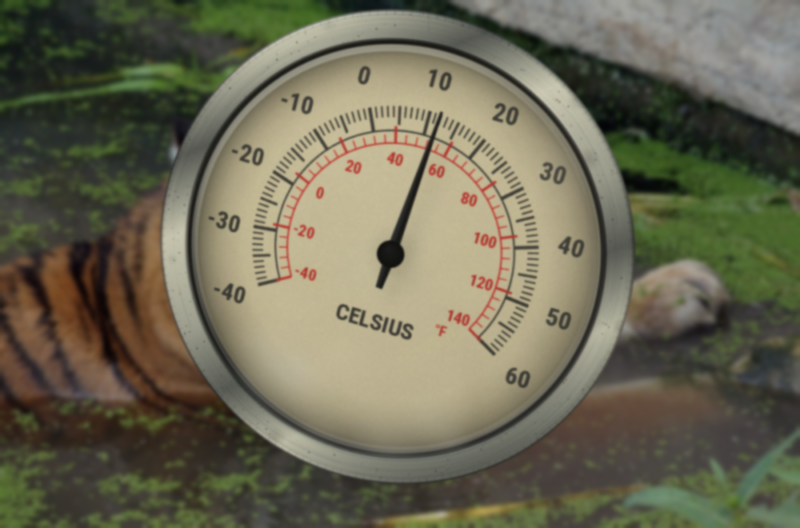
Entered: value=12 unit=°C
